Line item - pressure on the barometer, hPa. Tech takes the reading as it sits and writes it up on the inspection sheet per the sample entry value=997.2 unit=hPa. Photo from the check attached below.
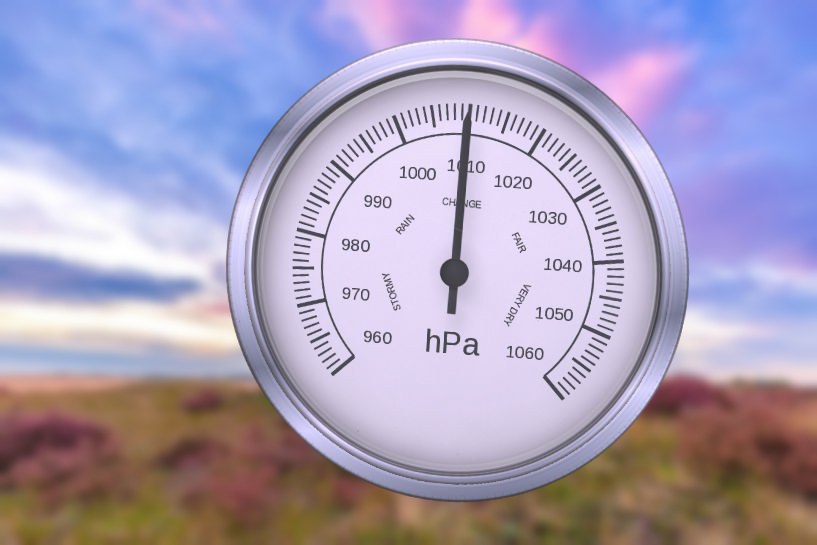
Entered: value=1010 unit=hPa
